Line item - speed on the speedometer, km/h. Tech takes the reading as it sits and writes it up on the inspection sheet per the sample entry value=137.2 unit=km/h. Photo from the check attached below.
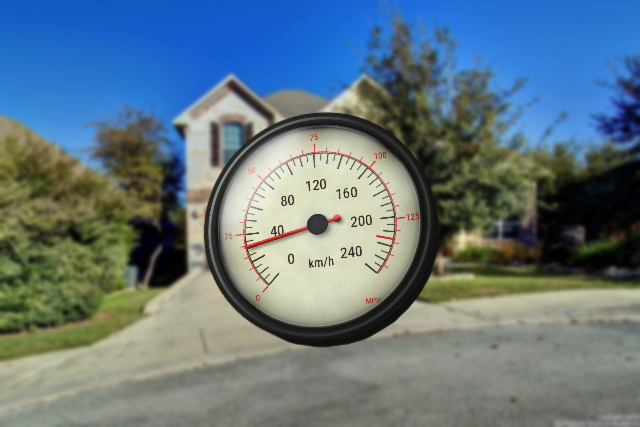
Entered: value=30 unit=km/h
